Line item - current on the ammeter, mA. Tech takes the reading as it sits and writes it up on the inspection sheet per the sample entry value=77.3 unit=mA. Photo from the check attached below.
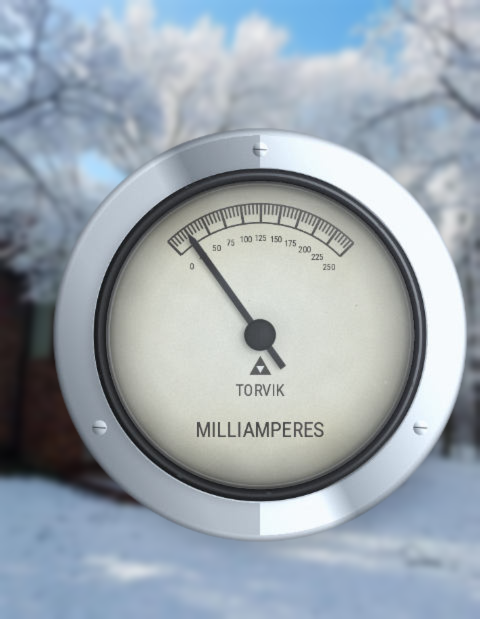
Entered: value=25 unit=mA
